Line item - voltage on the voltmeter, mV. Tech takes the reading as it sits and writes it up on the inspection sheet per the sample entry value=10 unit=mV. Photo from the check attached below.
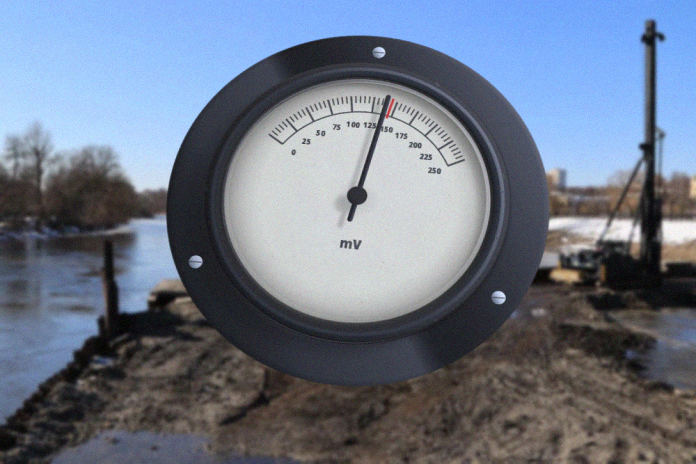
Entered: value=140 unit=mV
